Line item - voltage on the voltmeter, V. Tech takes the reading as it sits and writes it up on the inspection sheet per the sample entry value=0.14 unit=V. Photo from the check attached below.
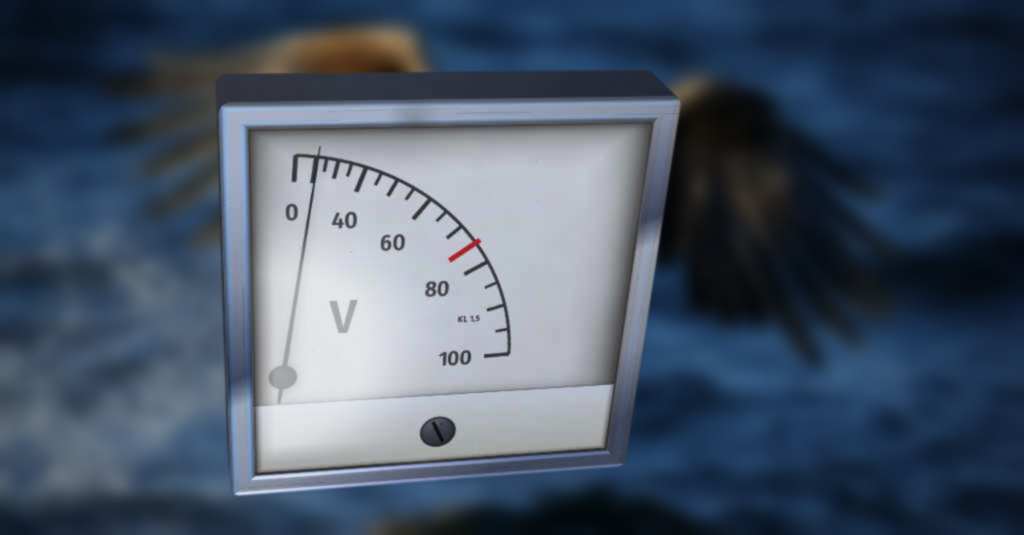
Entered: value=20 unit=V
